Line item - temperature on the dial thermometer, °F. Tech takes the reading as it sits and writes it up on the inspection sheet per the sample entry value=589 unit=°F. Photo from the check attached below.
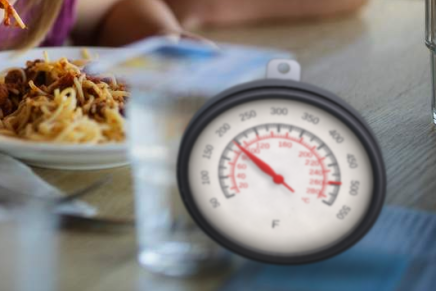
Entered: value=200 unit=°F
